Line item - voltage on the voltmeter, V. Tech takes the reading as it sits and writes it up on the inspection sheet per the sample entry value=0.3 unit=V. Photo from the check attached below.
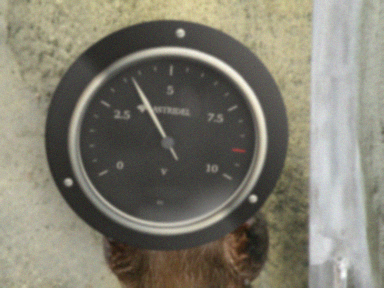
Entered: value=3.75 unit=V
